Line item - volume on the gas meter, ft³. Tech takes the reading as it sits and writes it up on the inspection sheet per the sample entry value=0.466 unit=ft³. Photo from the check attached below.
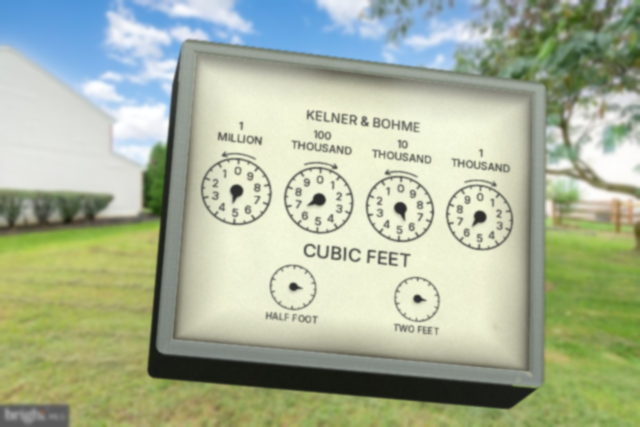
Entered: value=465600 unit=ft³
